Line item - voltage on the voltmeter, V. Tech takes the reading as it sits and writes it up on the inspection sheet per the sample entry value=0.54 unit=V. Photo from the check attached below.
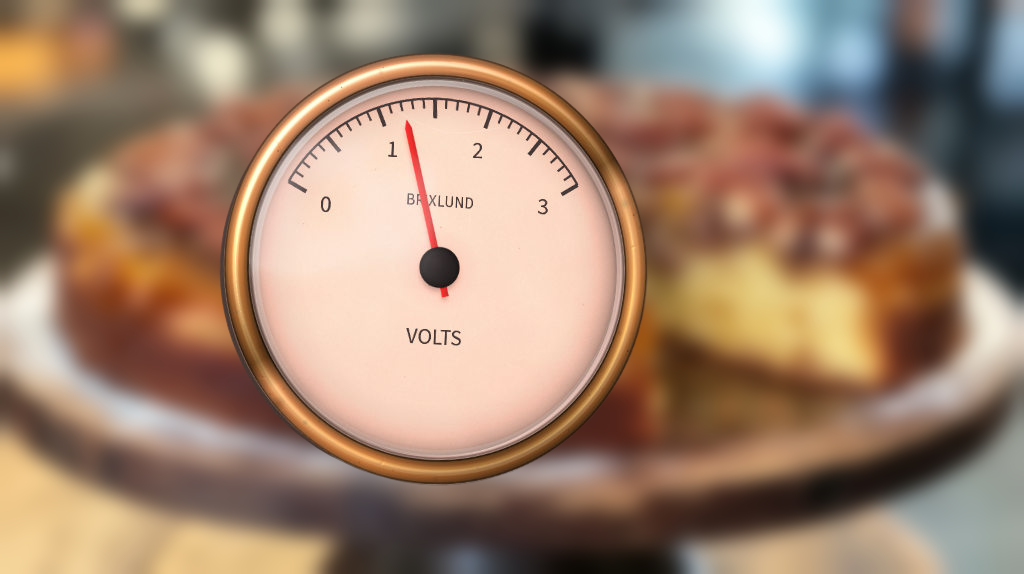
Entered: value=1.2 unit=V
